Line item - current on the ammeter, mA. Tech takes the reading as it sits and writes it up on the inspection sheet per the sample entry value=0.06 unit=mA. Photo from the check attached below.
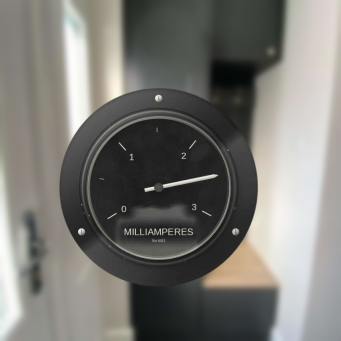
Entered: value=2.5 unit=mA
